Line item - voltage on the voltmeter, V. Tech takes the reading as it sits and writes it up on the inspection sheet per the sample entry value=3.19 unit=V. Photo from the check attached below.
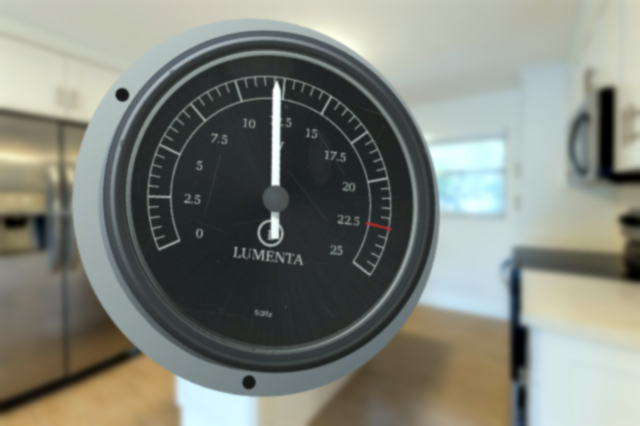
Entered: value=12 unit=V
